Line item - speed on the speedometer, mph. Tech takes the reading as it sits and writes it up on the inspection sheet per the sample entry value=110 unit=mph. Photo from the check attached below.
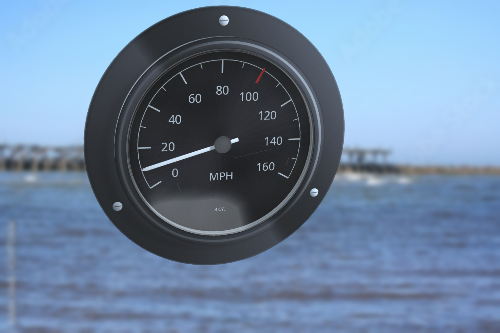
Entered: value=10 unit=mph
